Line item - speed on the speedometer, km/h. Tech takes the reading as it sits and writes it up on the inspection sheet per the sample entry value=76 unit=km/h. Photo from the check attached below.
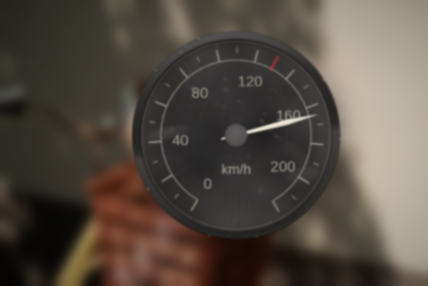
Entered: value=165 unit=km/h
